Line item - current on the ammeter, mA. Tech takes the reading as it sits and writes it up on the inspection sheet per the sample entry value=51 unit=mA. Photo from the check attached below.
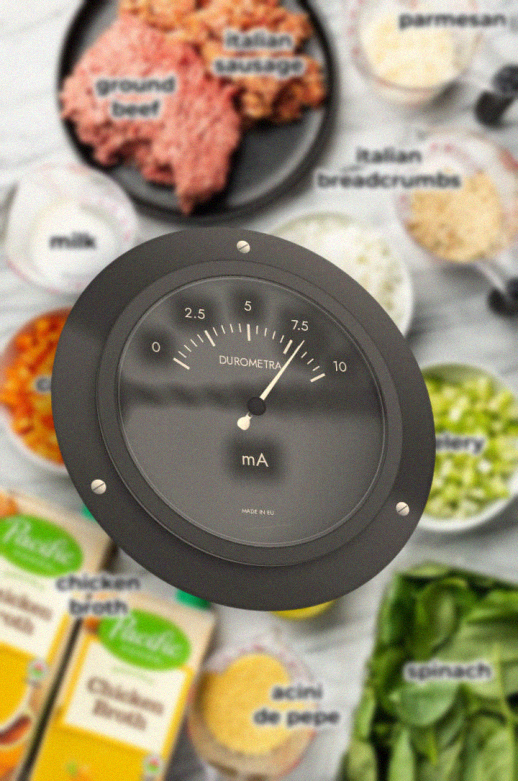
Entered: value=8 unit=mA
